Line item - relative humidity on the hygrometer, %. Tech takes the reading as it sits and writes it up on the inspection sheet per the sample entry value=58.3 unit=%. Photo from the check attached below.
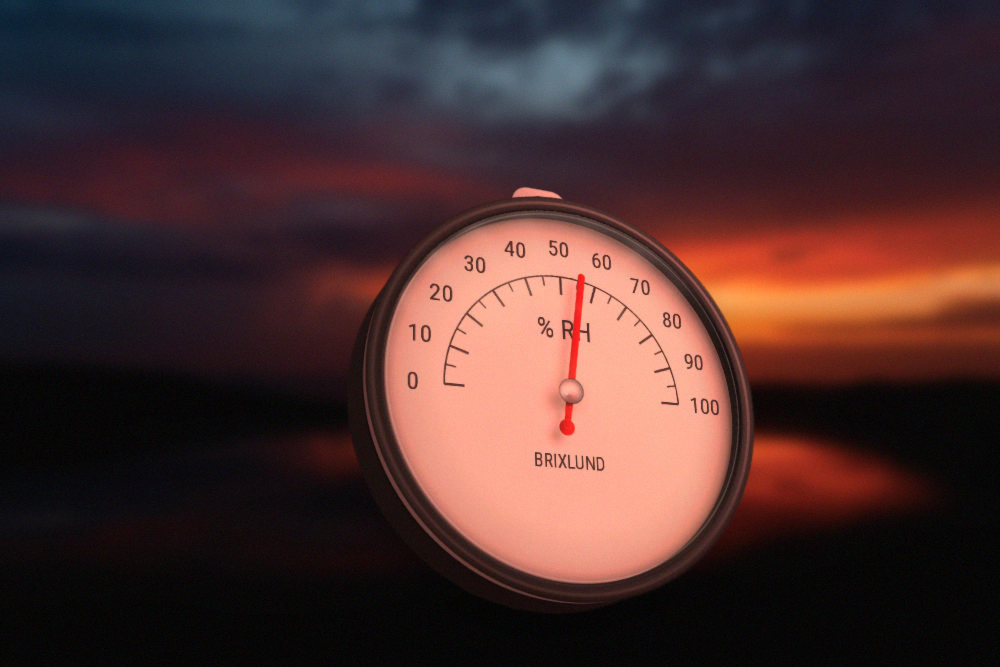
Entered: value=55 unit=%
